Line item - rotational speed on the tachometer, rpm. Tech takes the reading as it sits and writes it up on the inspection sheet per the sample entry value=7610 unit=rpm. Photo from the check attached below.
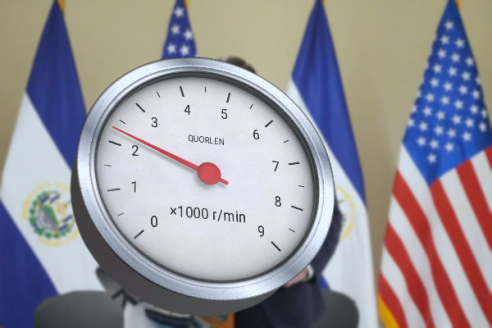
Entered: value=2250 unit=rpm
